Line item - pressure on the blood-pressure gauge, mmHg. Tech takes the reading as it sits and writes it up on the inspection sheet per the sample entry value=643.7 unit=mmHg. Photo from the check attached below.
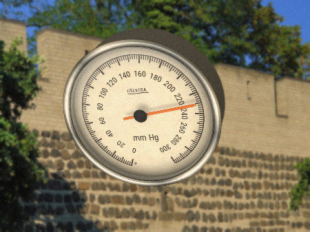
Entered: value=230 unit=mmHg
